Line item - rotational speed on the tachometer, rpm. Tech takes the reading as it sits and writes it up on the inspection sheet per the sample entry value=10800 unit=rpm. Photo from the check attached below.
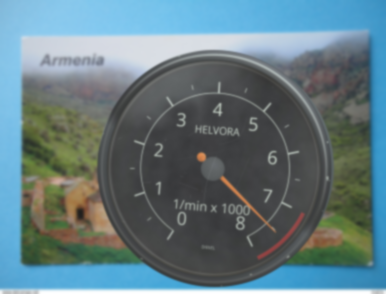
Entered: value=7500 unit=rpm
